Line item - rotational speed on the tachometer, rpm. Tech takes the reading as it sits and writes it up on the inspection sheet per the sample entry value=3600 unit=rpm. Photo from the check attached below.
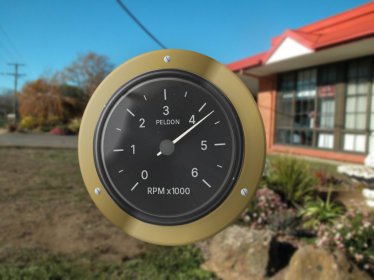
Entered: value=4250 unit=rpm
